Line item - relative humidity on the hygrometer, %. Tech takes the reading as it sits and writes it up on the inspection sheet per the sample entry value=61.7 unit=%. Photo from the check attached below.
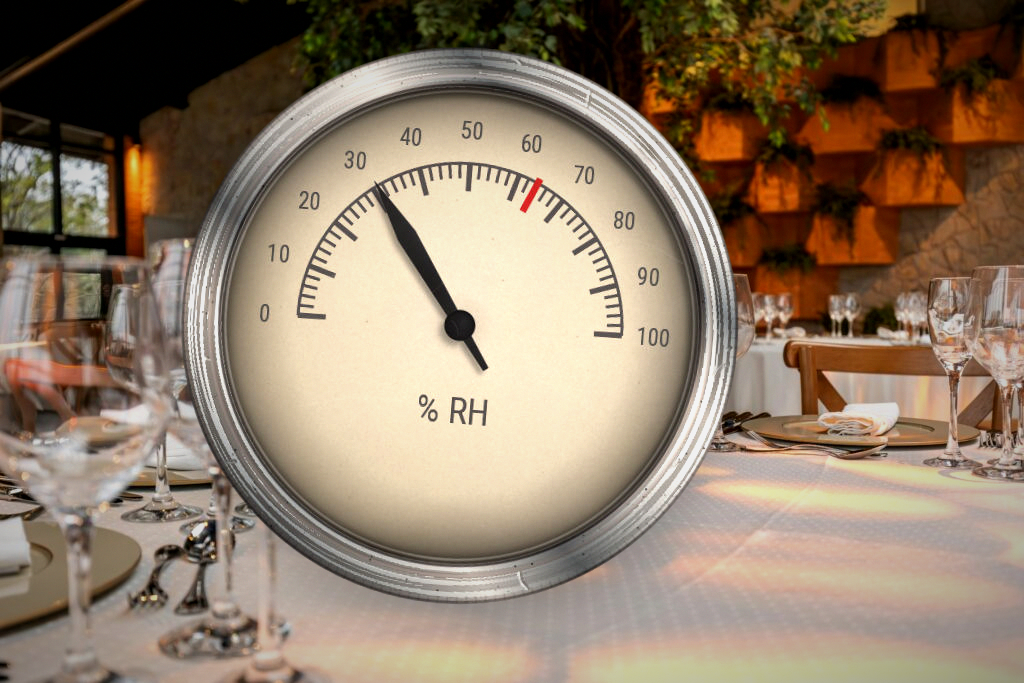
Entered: value=31 unit=%
